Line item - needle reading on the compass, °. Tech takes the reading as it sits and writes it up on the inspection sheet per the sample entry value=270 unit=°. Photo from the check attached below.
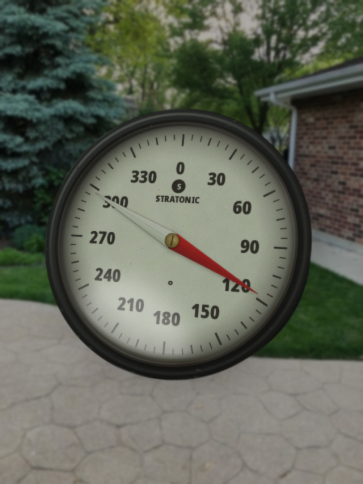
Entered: value=117.5 unit=°
